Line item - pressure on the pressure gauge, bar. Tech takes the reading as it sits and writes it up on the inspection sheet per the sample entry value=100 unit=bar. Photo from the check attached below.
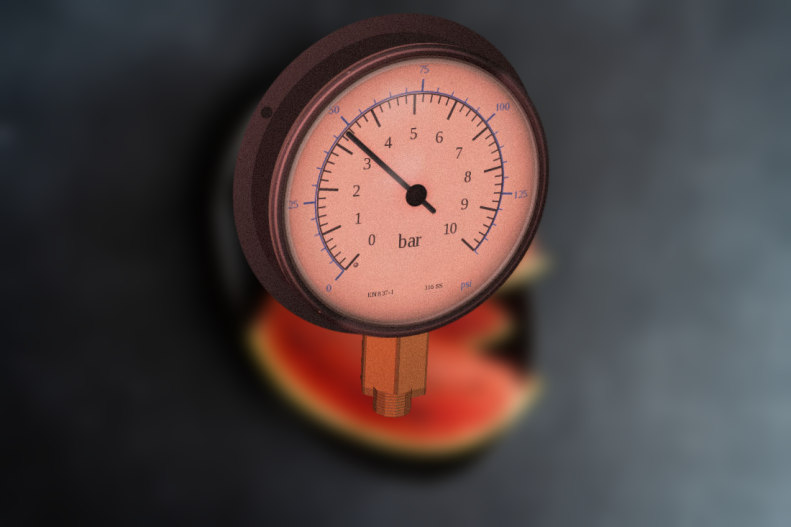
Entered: value=3.3 unit=bar
